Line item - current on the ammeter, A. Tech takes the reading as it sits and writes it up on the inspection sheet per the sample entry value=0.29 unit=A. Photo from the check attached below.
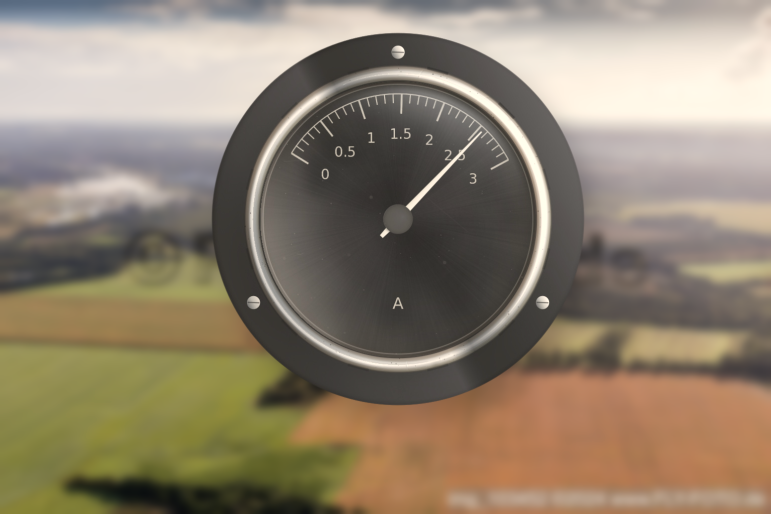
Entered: value=2.55 unit=A
